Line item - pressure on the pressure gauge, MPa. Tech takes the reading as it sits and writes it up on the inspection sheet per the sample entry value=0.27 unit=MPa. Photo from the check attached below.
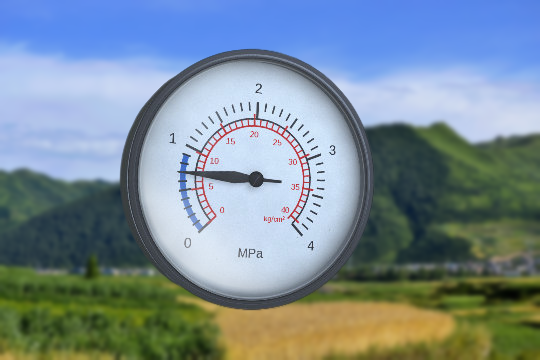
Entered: value=0.7 unit=MPa
